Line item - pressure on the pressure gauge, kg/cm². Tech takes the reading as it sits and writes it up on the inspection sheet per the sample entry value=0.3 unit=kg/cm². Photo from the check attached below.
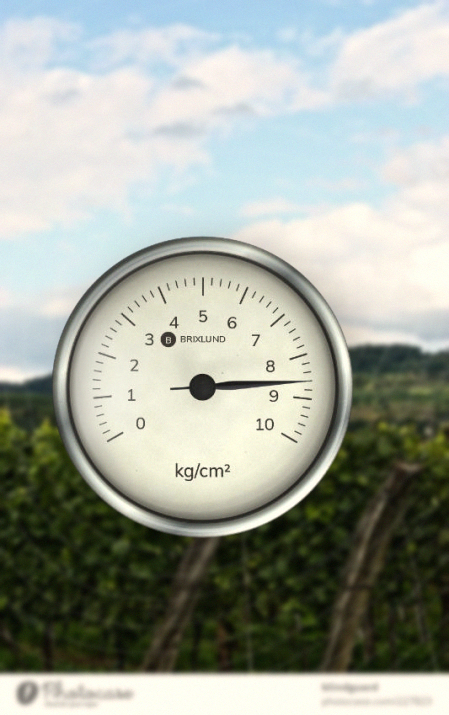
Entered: value=8.6 unit=kg/cm²
